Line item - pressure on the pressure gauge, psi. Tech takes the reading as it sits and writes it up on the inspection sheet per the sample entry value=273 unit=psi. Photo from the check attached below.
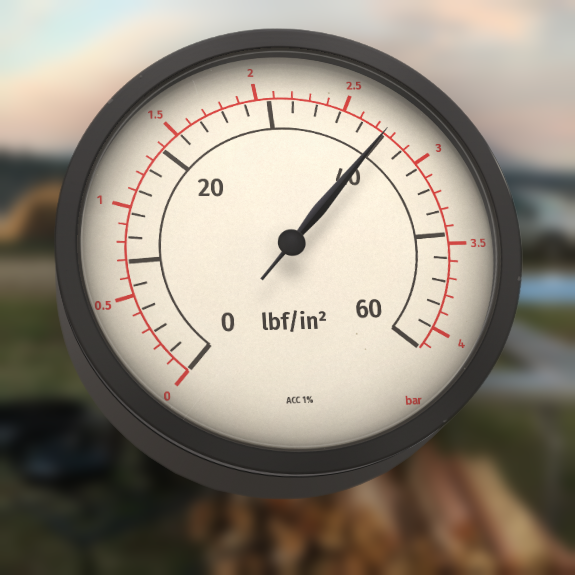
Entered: value=40 unit=psi
